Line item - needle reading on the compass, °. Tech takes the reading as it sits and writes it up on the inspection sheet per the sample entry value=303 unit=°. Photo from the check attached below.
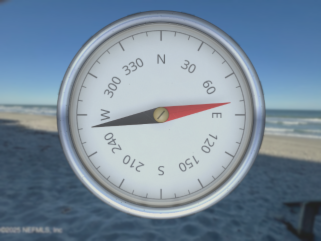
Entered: value=80 unit=°
